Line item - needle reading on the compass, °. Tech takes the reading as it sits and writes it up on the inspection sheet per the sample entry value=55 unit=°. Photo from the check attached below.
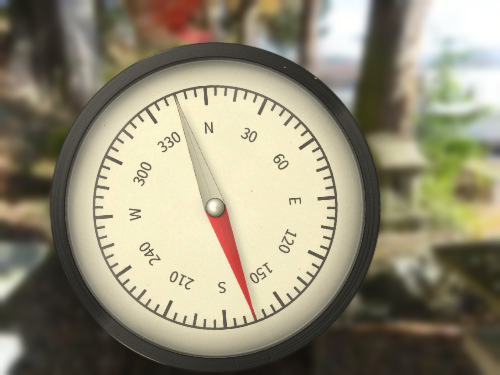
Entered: value=165 unit=°
